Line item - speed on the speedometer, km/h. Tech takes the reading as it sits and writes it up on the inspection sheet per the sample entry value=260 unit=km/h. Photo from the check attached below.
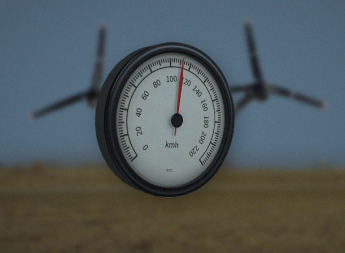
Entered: value=110 unit=km/h
